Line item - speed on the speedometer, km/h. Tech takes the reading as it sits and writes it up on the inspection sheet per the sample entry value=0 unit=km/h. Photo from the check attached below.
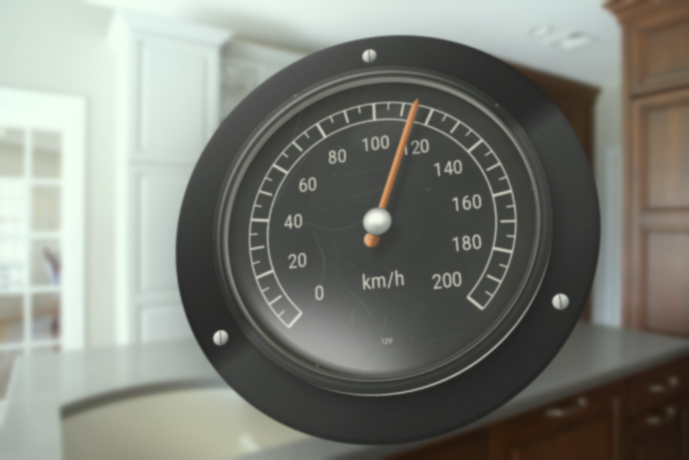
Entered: value=115 unit=km/h
